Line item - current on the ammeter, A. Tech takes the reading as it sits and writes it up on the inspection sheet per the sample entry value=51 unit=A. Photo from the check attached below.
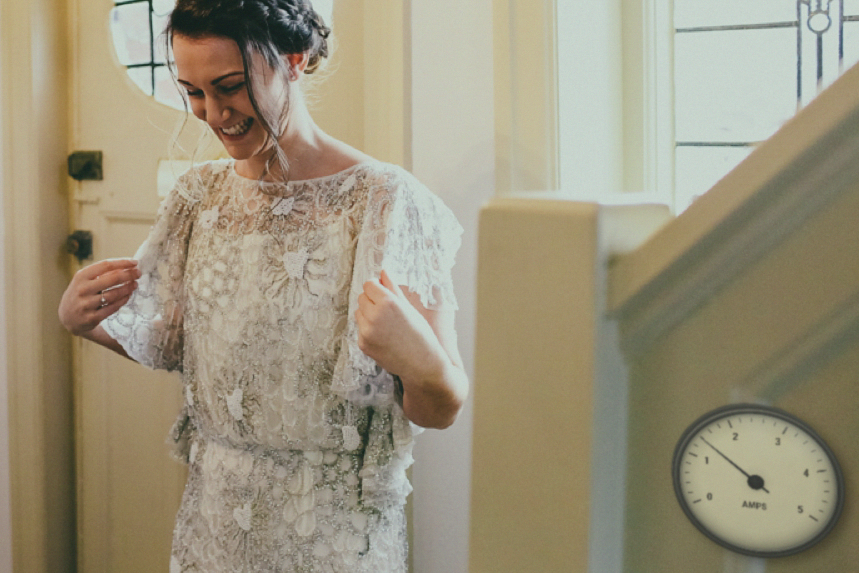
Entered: value=1.4 unit=A
